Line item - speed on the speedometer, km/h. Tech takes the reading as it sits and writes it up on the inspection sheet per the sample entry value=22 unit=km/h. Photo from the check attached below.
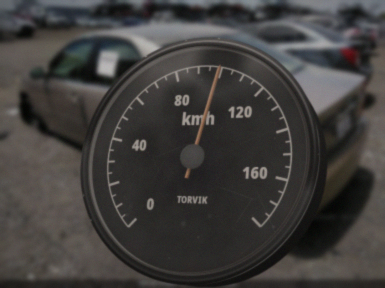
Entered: value=100 unit=km/h
